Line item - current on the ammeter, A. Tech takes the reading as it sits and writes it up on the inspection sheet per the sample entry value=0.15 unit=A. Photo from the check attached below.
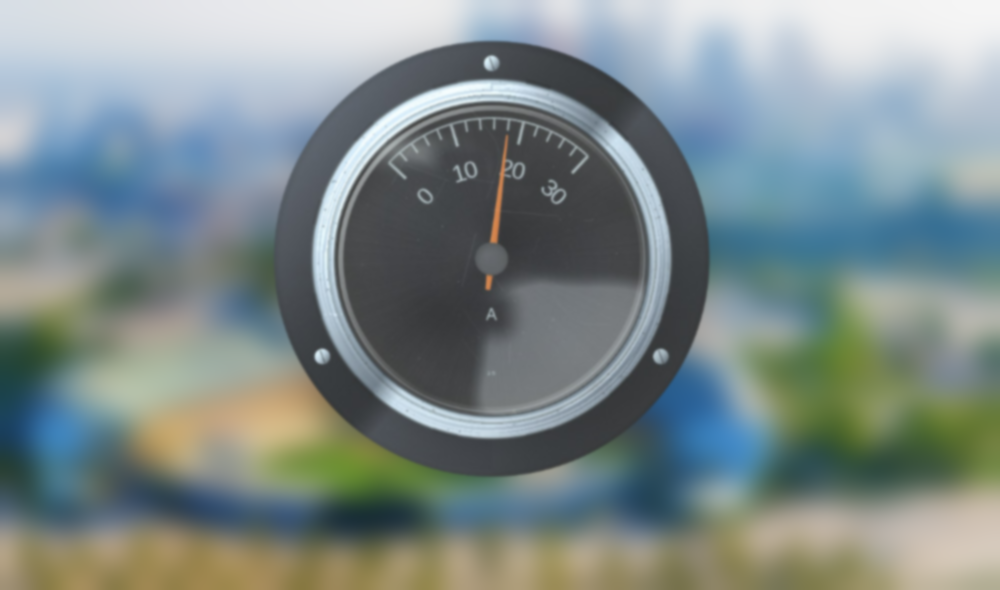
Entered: value=18 unit=A
